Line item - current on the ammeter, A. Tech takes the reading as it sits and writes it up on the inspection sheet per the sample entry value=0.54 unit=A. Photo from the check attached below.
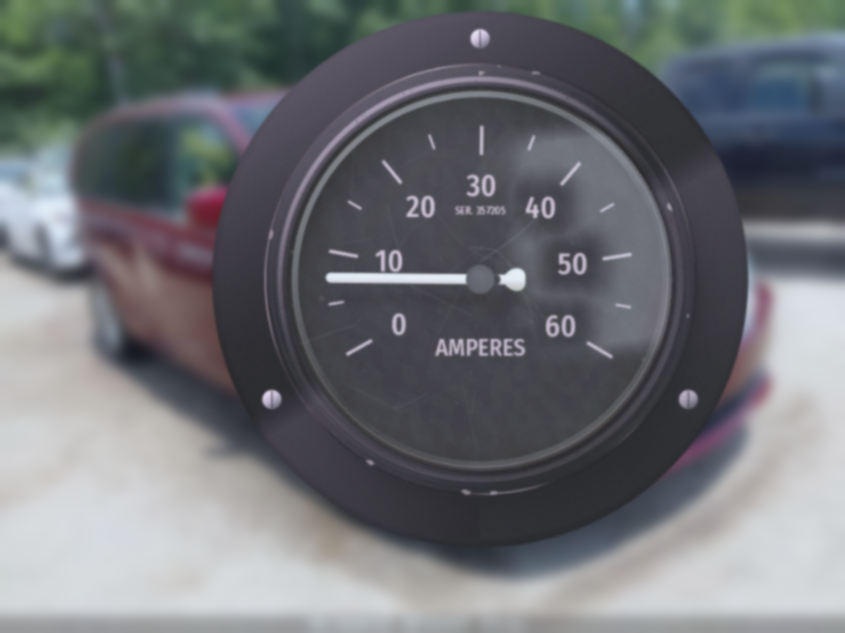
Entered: value=7.5 unit=A
